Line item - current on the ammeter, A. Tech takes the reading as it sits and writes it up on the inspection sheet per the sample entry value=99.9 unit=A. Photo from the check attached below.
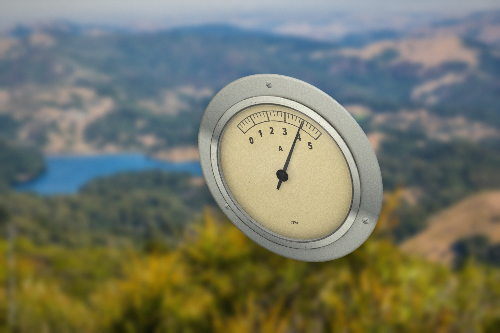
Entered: value=4 unit=A
